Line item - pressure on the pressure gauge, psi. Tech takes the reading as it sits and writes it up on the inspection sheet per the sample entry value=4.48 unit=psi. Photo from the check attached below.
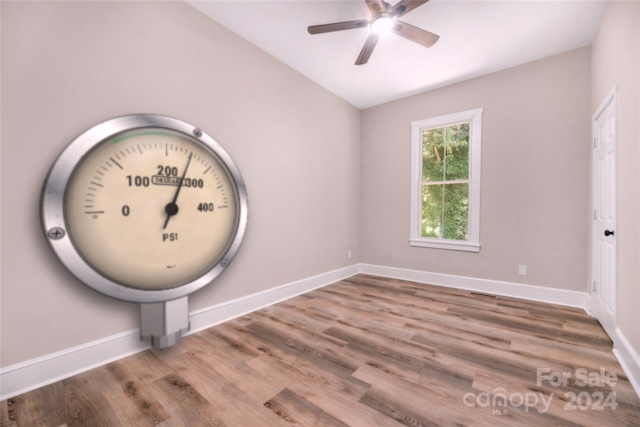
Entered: value=250 unit=psi
